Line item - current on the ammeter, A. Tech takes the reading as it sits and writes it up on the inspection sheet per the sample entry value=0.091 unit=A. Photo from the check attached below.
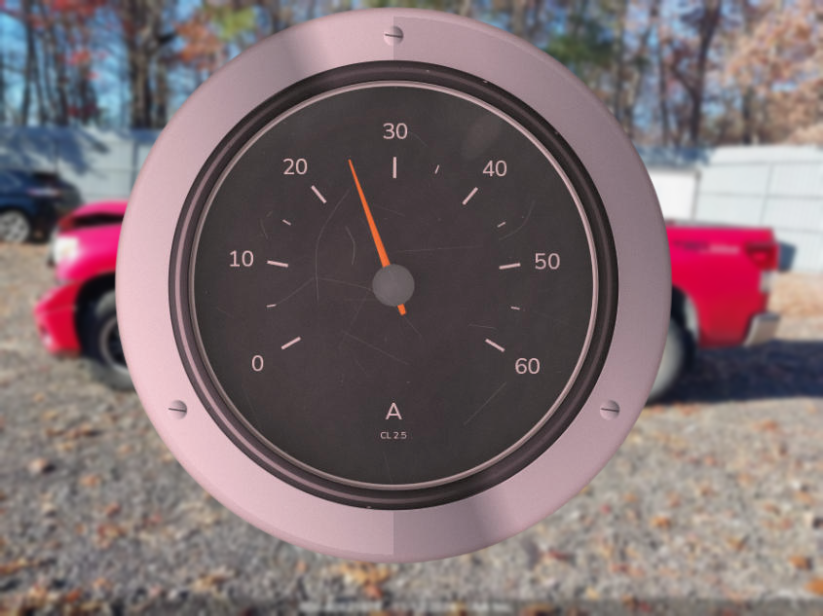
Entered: value=25 unit=A
